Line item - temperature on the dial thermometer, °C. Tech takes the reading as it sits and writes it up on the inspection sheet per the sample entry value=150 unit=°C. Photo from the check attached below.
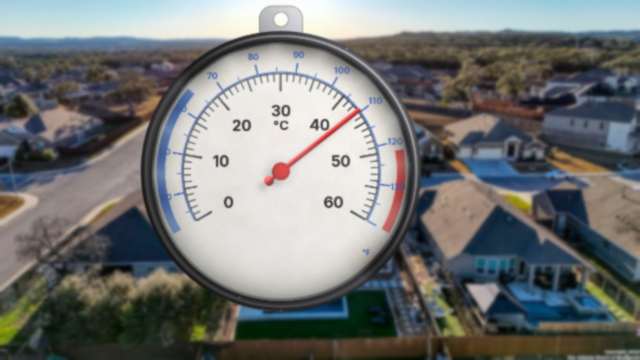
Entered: value=43 unit=°C
